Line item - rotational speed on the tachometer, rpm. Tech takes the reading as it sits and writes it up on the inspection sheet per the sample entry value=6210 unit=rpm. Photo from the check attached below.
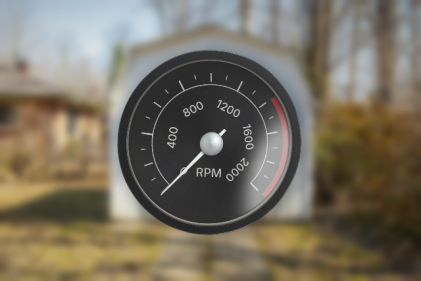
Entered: value=0 unit=rpm
